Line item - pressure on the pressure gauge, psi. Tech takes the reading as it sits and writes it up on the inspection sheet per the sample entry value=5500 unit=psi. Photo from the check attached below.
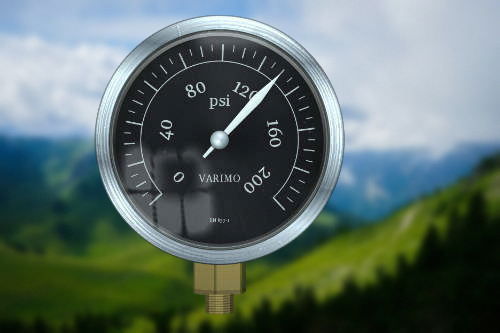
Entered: value=130 unit=psi
